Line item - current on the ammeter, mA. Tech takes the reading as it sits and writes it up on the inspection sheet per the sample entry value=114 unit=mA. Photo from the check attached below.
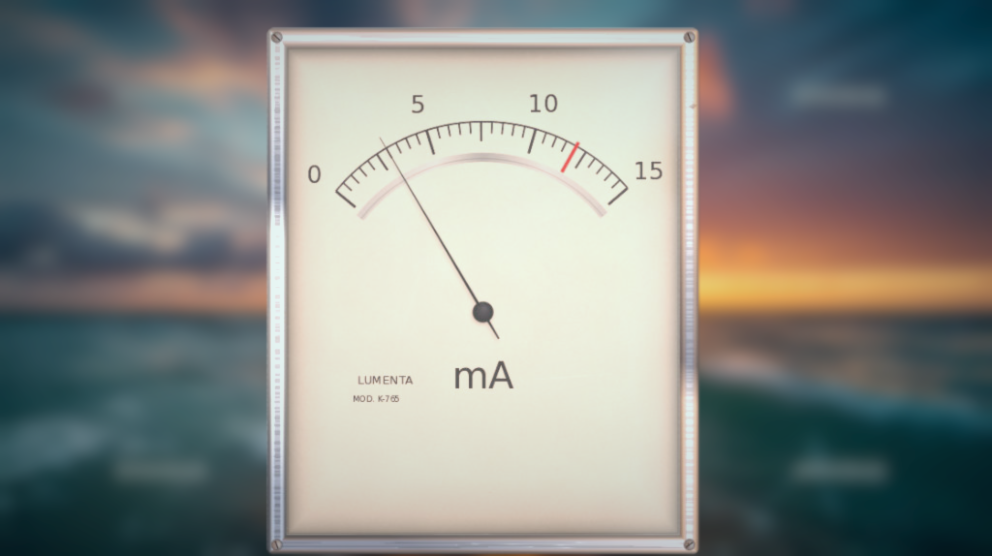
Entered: value=3 unit=mA
